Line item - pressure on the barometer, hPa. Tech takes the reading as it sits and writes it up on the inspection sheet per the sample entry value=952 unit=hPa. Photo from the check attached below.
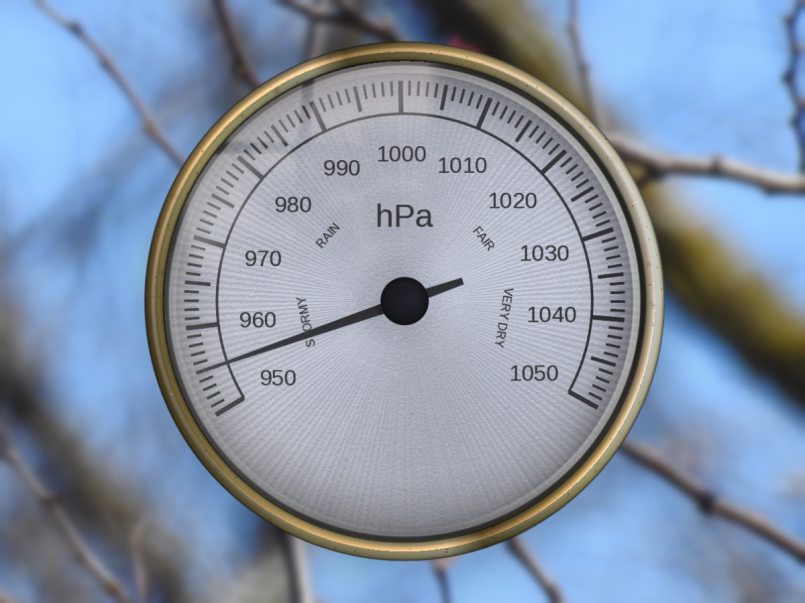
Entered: value=955 unit=hPa
